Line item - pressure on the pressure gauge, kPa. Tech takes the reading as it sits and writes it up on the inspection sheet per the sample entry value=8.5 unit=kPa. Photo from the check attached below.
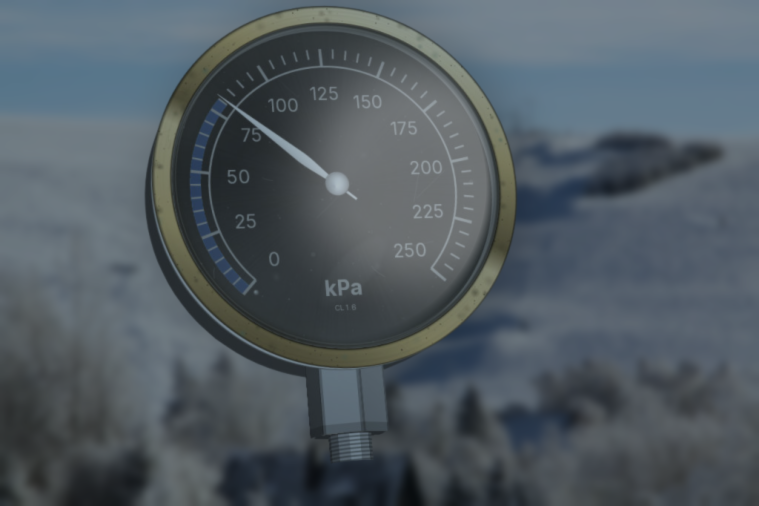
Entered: value=80 unit=kPa
